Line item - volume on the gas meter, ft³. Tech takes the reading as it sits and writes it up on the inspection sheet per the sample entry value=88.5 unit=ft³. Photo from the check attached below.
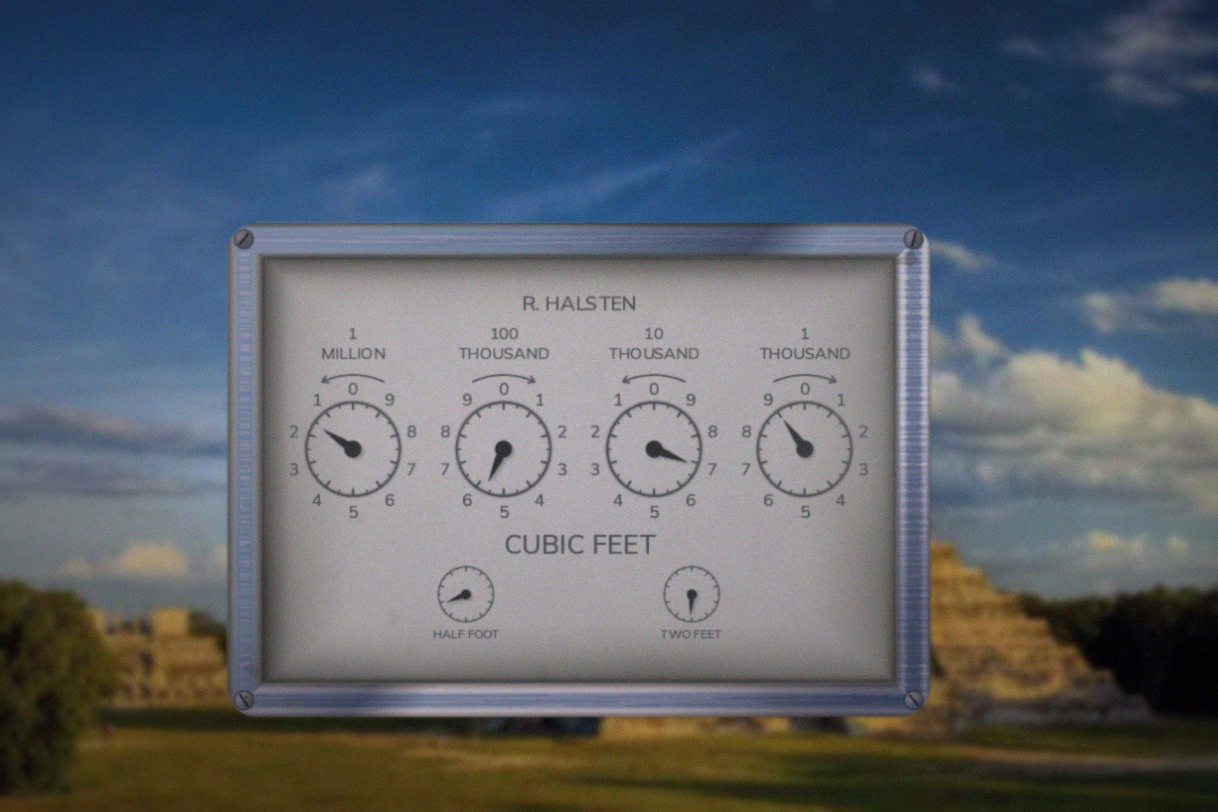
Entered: value=156900 unit=ft³
